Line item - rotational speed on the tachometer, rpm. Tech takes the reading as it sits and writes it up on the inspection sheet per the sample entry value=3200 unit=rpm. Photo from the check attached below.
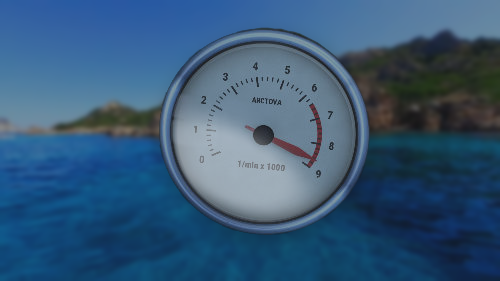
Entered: value=8600 unit=rpm
